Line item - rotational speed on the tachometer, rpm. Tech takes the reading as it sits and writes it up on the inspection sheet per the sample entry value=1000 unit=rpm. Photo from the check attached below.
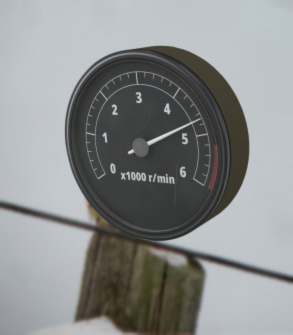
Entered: value=4700 unit=rpm
